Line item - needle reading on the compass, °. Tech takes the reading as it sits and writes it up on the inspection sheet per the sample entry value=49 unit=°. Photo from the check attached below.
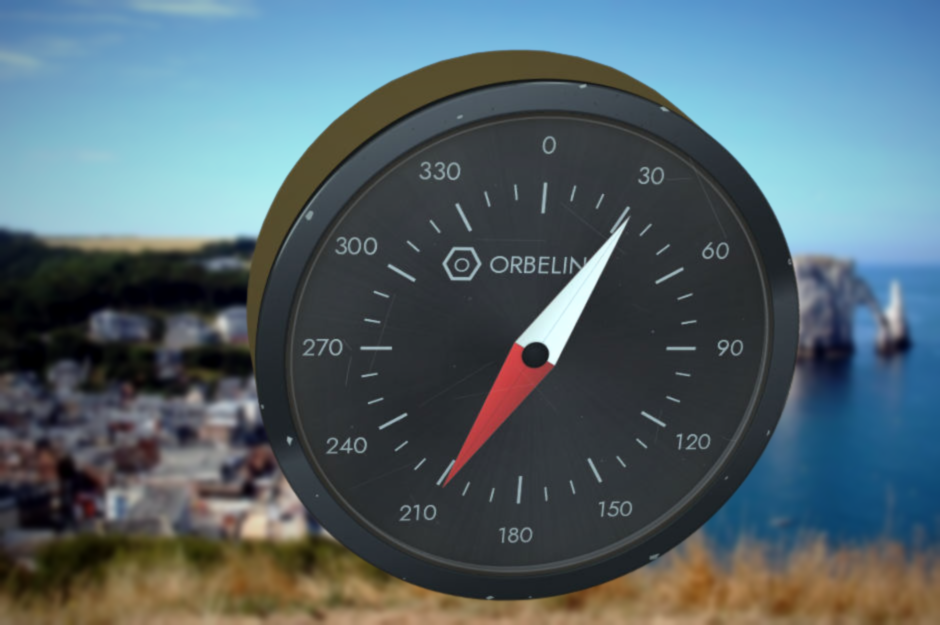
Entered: value=210 unit=°
